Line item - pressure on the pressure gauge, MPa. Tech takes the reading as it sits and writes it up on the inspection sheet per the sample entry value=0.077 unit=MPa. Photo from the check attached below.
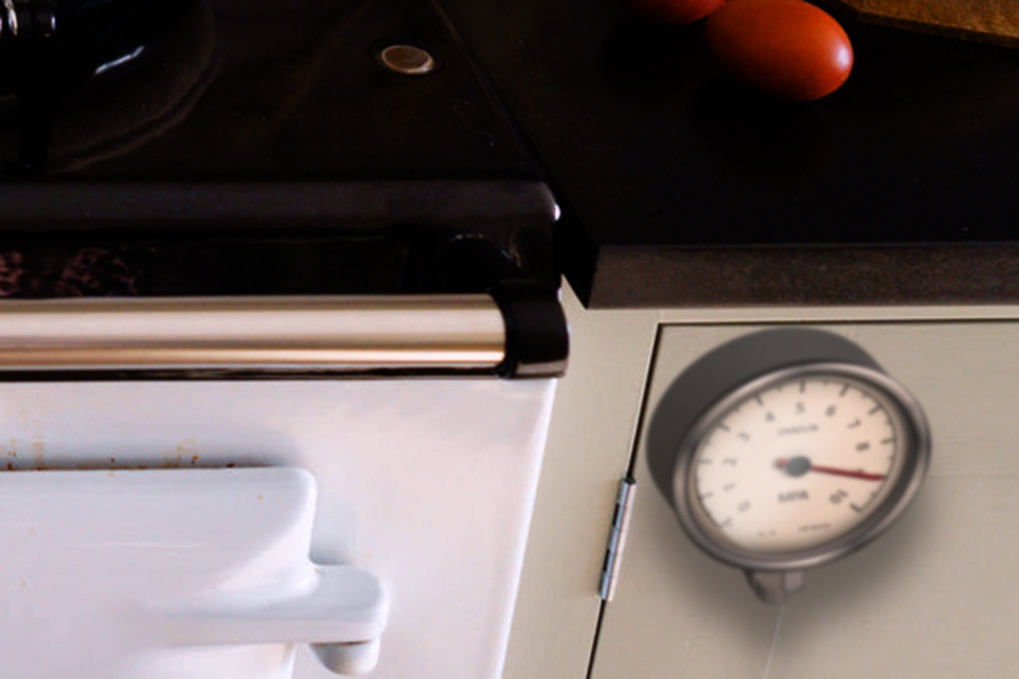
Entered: value=9 unit=MPa
